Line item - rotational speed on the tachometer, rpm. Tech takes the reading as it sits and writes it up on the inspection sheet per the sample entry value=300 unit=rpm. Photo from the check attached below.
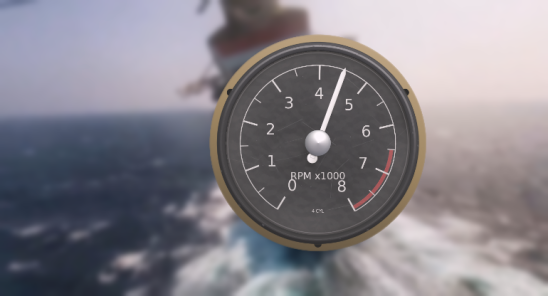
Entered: value=4500 unit=rpm
